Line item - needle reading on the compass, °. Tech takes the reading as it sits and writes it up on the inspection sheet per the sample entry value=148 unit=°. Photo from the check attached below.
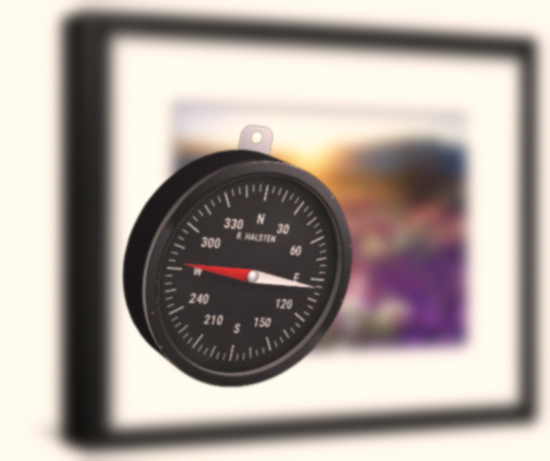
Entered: value=275 unit=°
